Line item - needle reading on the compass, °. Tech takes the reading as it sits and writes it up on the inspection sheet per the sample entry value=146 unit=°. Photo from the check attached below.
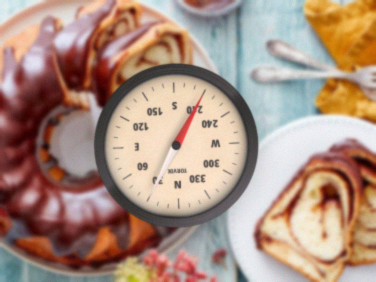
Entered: value=210 unit=°
